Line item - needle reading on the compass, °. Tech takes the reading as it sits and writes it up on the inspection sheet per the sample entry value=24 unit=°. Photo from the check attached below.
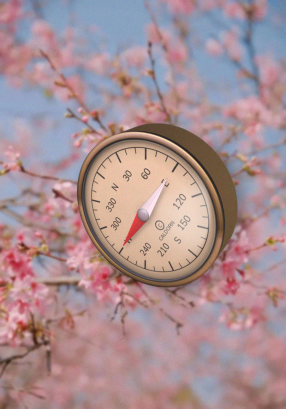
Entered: value=270 unit=°
